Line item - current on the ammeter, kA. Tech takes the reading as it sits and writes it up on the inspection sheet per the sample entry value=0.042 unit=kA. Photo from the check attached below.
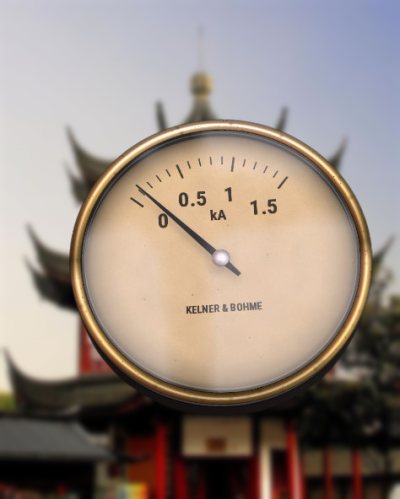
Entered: value=0.1 unit=kA
